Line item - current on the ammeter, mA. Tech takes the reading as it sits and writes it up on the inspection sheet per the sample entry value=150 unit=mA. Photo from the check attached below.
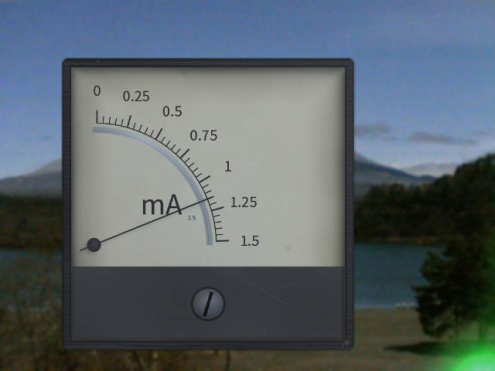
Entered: value=1.15 unit=mA
